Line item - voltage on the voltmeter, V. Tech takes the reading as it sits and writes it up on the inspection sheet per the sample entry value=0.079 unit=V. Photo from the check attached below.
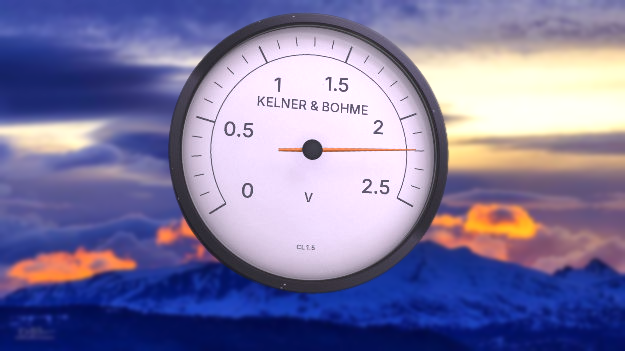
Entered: value=2.2 unit=V
